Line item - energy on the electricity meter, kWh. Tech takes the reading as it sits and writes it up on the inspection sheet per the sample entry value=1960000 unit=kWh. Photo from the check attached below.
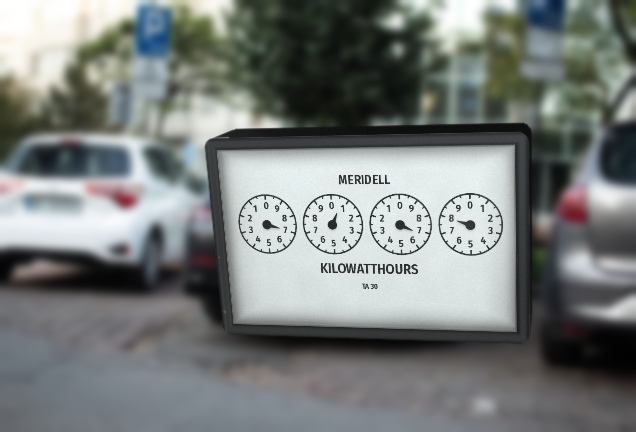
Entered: value=7068 unit=kWh
